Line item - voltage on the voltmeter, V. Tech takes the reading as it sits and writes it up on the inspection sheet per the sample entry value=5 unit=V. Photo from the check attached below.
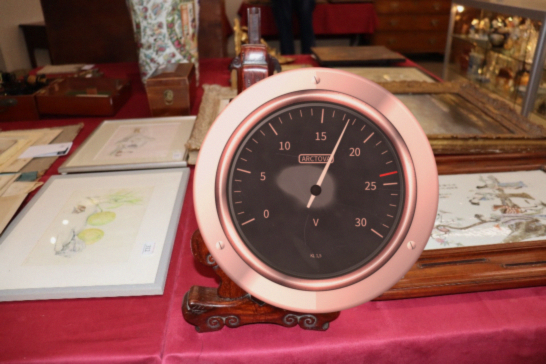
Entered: value=17.5 unit=V
